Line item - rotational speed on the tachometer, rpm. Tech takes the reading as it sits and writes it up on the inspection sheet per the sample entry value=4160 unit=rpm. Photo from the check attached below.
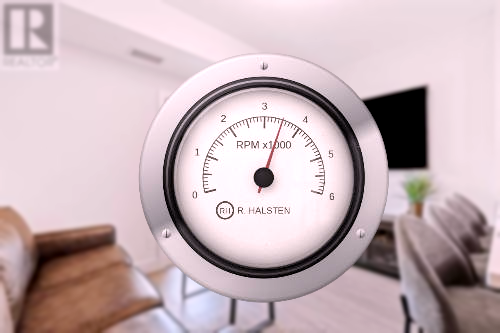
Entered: value=3500 unit=rpm
